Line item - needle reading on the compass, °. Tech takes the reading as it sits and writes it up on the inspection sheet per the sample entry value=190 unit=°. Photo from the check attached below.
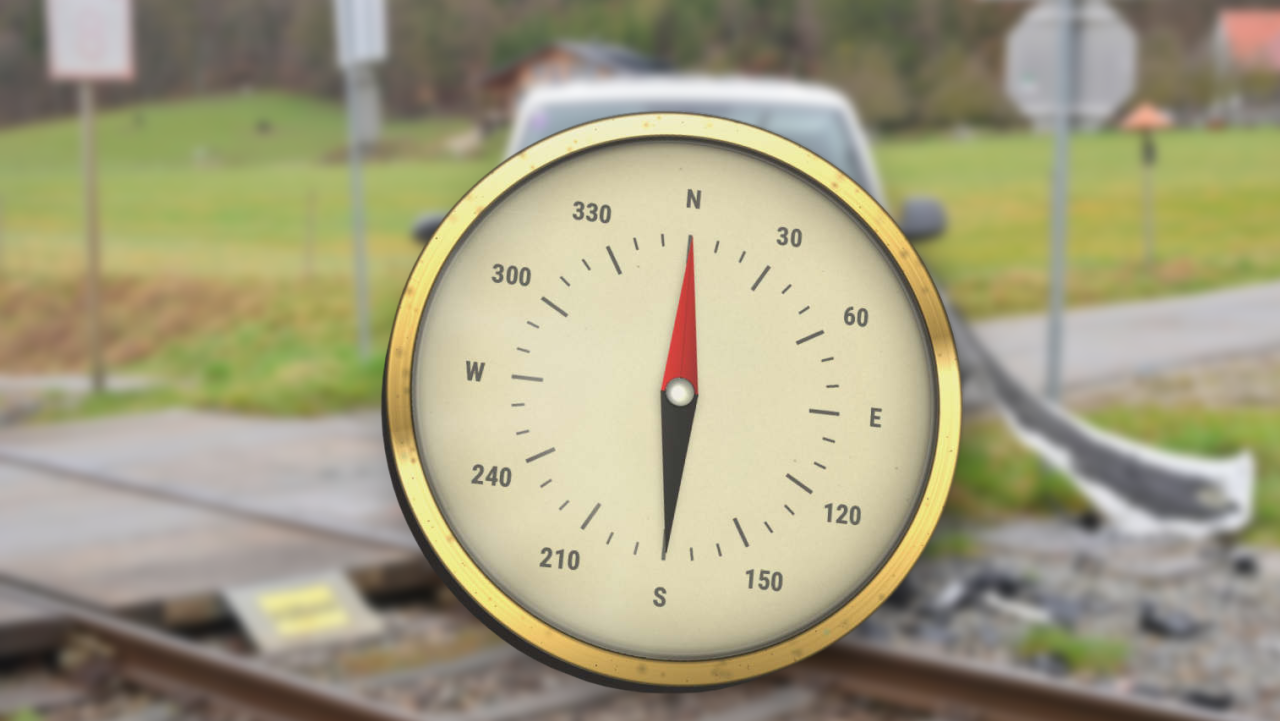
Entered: value=0 unit=°
